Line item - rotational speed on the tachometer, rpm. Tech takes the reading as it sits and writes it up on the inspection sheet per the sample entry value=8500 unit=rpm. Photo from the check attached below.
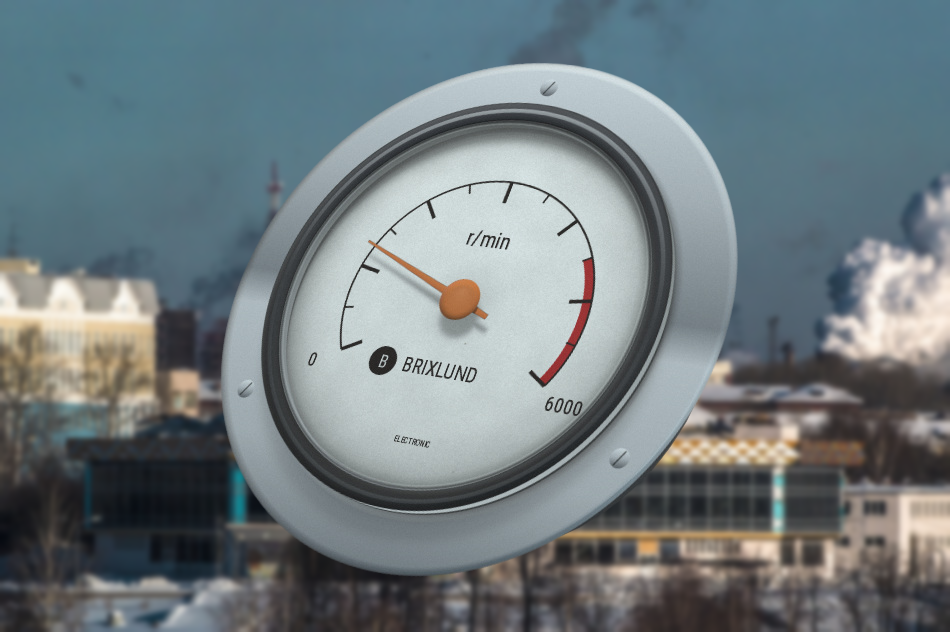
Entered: value=1250 unit=rpm
